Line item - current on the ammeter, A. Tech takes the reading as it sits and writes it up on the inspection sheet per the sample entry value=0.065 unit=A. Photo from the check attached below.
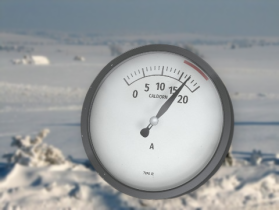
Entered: value=17 unit=A
